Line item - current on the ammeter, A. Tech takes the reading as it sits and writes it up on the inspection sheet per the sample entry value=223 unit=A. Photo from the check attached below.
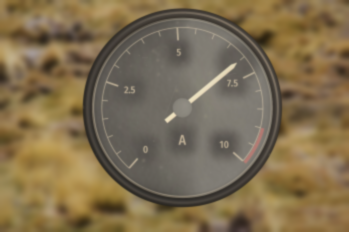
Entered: value=7 unit=A
